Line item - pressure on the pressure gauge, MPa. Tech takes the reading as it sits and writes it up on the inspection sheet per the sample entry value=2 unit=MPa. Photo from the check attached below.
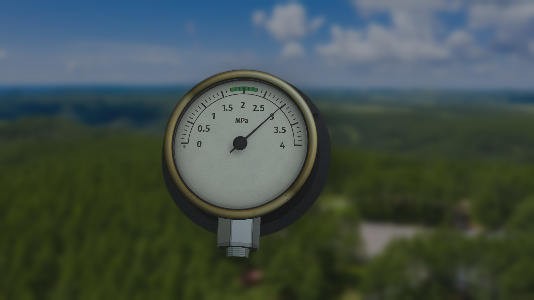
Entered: value=3 unit=MPa
